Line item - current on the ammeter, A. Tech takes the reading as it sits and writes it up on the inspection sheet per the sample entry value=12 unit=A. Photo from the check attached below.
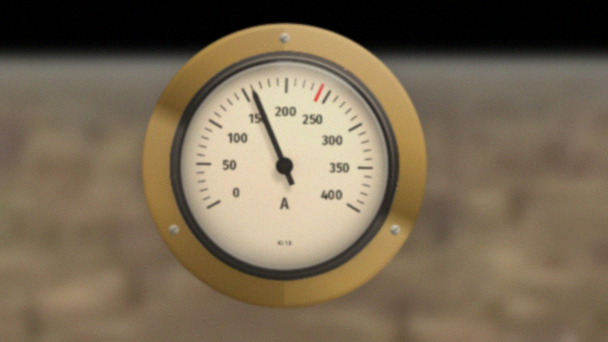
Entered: value=160 unit=A
